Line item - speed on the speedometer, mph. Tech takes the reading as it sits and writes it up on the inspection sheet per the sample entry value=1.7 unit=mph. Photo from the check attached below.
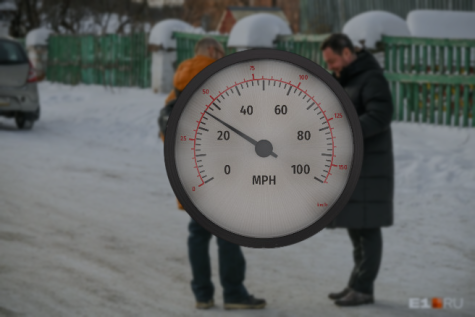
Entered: value=26 unit=mph
